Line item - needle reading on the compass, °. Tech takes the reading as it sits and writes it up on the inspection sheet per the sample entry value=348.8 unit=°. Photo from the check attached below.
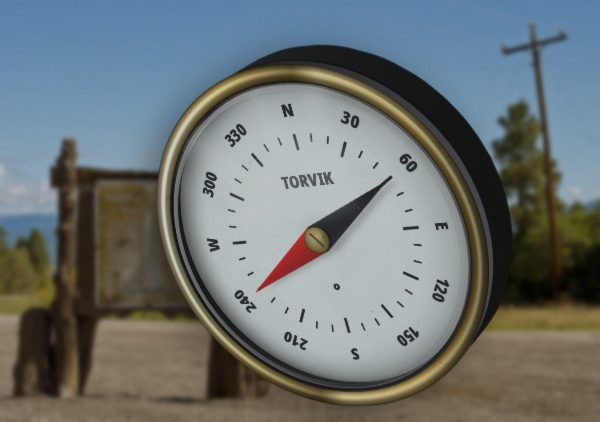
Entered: value=240 unit=°
